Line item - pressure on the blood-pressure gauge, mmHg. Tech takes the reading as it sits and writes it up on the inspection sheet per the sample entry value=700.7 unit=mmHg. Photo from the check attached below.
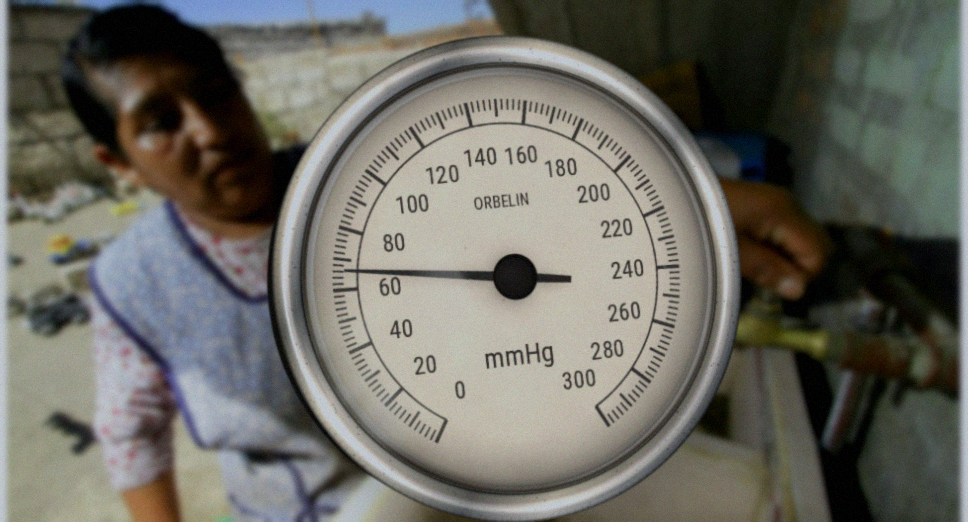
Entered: value=66 unit=mmHg
